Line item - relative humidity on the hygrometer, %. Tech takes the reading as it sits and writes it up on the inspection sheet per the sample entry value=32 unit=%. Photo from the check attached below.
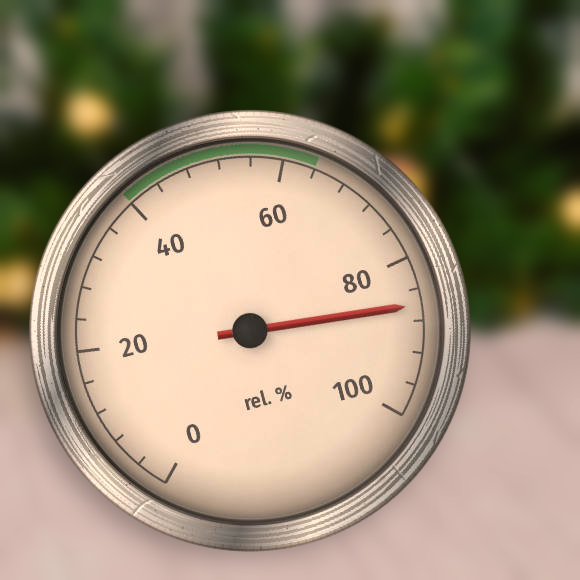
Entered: value=86 unit=%
